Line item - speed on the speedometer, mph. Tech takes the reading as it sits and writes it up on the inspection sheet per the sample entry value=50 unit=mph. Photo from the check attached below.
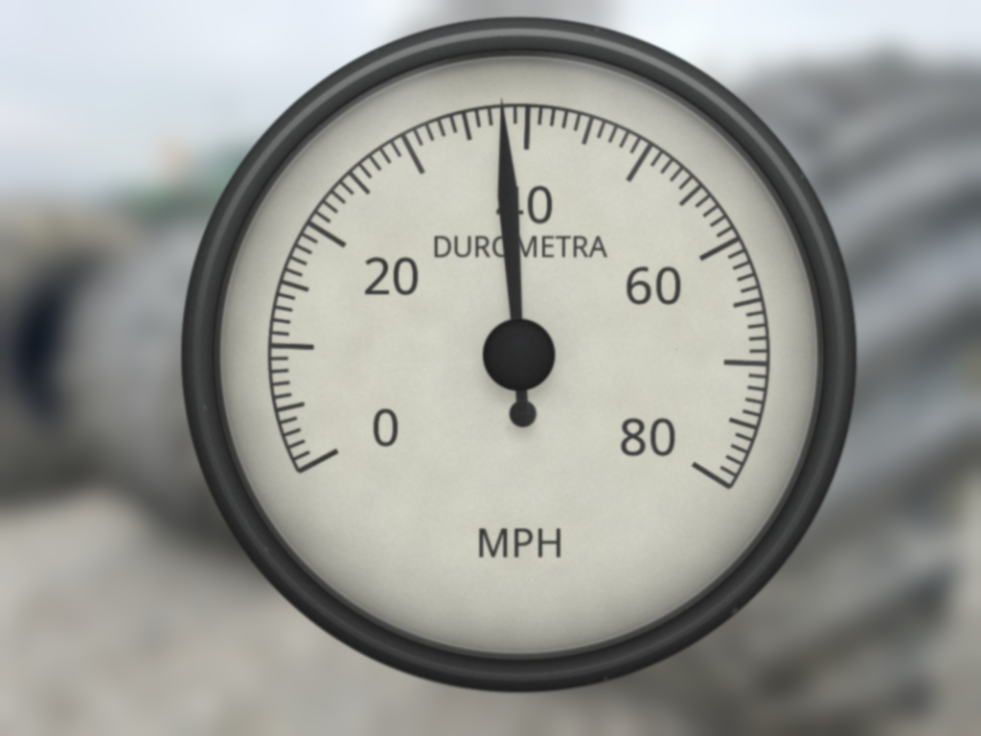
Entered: value=38 unit=mph
